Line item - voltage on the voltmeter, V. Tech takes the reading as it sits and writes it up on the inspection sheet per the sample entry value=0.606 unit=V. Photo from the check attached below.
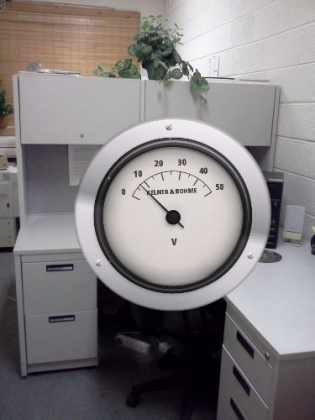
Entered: value=7.5 unit=V
